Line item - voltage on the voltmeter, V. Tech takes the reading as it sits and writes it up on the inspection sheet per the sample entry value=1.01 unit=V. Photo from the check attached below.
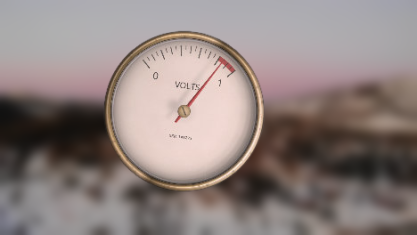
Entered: value=0.85 unit=V
